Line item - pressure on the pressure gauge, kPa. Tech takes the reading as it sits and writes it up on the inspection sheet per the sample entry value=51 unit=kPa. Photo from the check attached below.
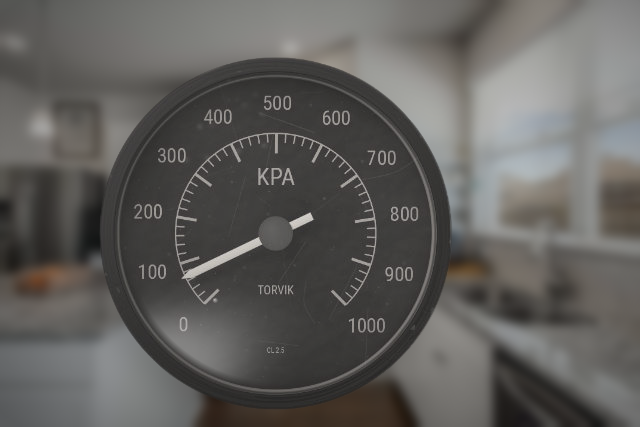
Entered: value=70 unit=kPa
